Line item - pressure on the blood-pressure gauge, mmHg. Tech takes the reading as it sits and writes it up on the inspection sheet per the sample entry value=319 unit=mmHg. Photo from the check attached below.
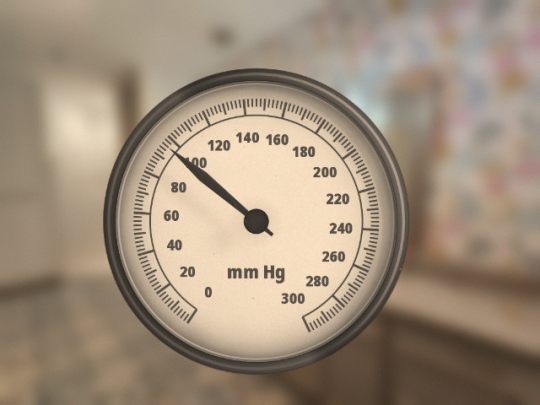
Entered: value=96 unit=mmHg
